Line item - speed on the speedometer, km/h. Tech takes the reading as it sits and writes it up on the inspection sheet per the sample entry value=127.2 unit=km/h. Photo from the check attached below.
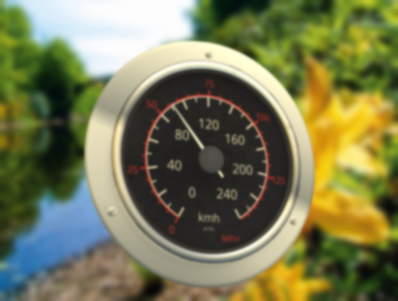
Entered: value=90 unit=km/h
